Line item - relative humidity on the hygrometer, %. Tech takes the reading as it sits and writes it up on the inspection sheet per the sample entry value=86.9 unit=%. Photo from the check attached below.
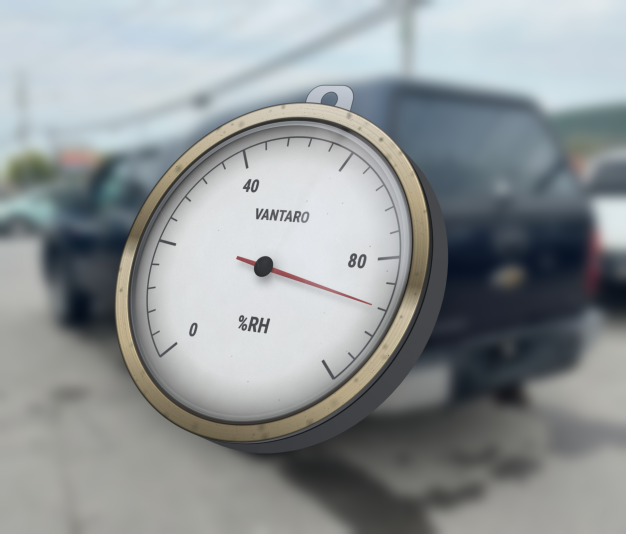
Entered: value=88 unit=%
